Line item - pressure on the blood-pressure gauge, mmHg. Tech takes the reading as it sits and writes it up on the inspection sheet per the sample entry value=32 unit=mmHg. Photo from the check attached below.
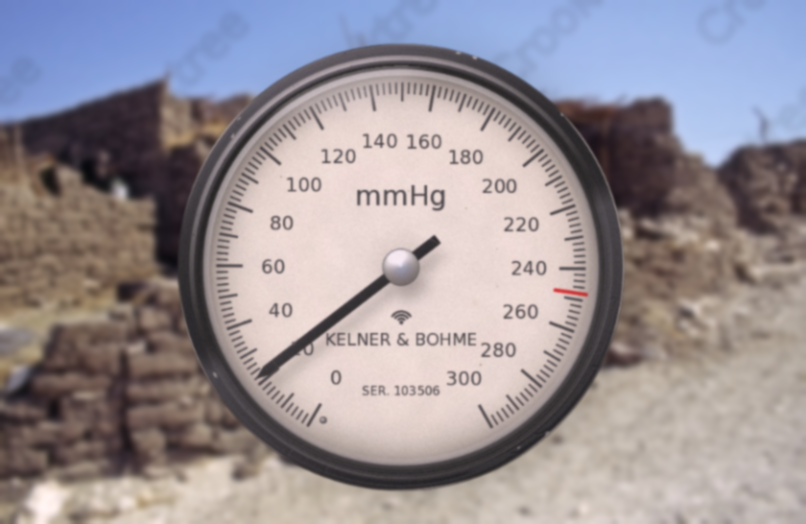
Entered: value=22 unit=mmHg
